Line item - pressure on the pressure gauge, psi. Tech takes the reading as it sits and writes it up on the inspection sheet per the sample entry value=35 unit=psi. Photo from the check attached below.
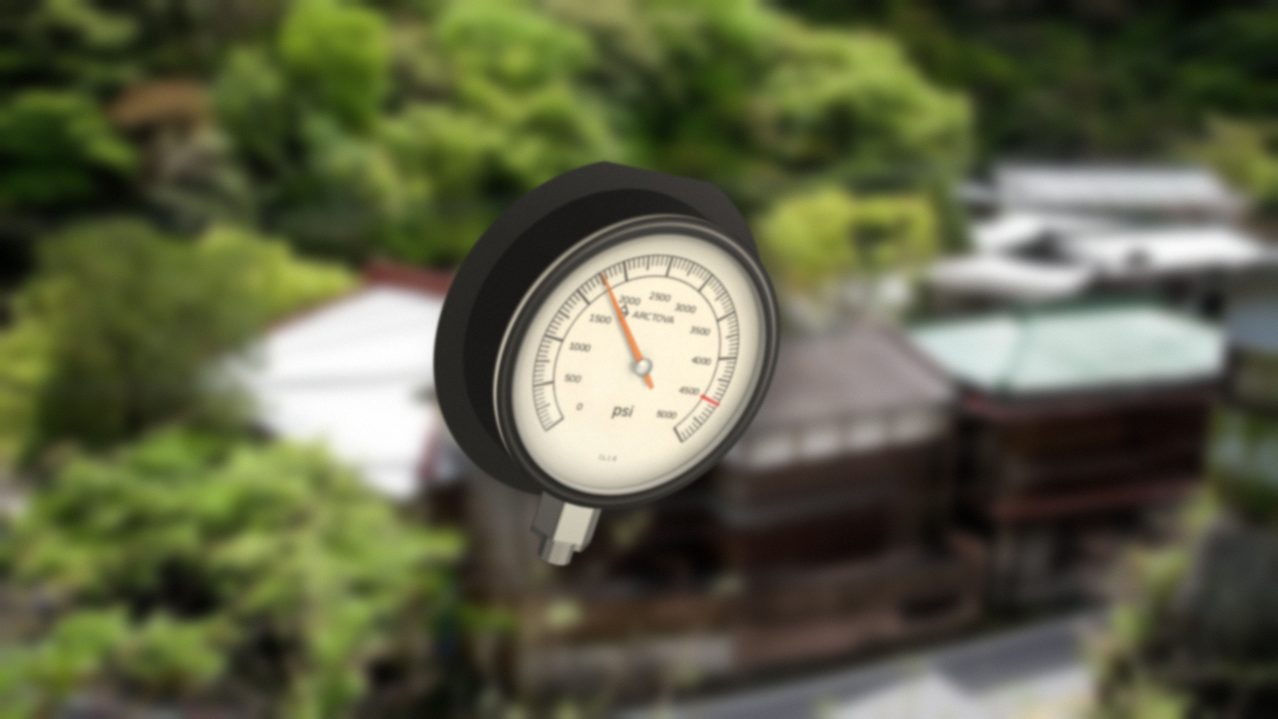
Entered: value=1750 unit=psi
